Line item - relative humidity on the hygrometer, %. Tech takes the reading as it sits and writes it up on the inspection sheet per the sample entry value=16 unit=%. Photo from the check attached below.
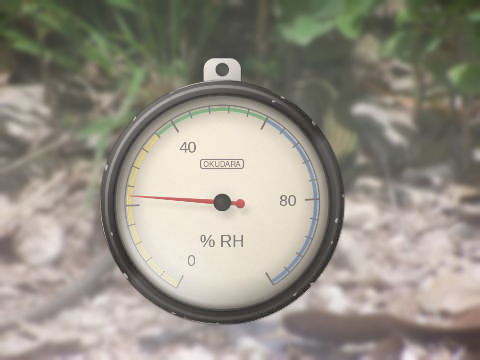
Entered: value=22 unit=%
